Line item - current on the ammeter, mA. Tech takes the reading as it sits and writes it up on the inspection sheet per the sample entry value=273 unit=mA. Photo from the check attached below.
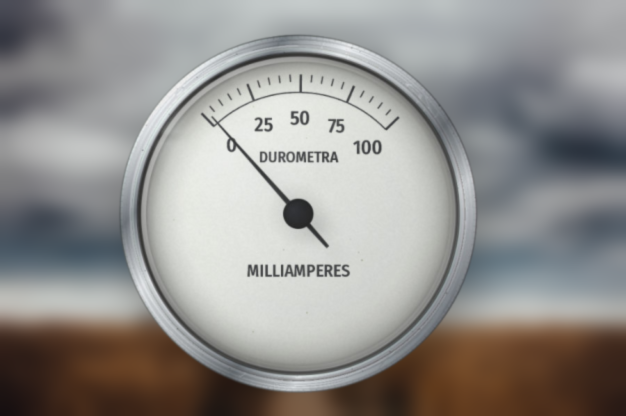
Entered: value=2.5 unit=mA
